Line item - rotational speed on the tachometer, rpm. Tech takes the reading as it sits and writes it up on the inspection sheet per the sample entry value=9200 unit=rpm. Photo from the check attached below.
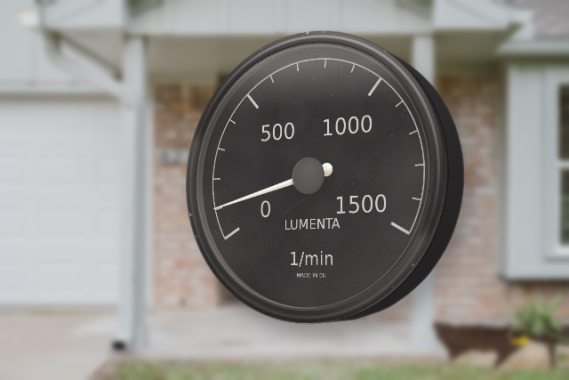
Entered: value=100 unit=rpm
